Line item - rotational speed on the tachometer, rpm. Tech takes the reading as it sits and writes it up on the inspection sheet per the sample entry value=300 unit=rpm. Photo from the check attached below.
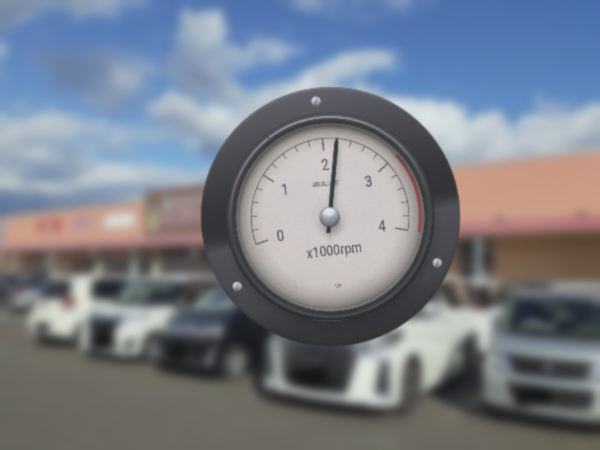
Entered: value=2200 unit=rpm
